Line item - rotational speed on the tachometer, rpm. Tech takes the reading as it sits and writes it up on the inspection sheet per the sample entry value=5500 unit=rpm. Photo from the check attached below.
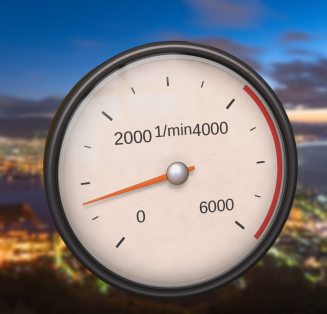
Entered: value=750 unit=rpm
